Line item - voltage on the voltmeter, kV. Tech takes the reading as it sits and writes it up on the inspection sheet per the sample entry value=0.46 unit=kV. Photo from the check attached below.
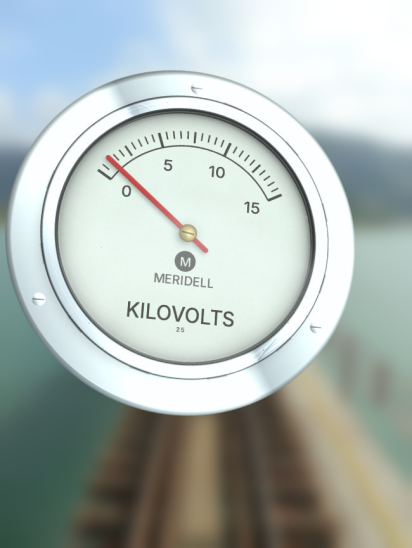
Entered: value=1 unit=kV
